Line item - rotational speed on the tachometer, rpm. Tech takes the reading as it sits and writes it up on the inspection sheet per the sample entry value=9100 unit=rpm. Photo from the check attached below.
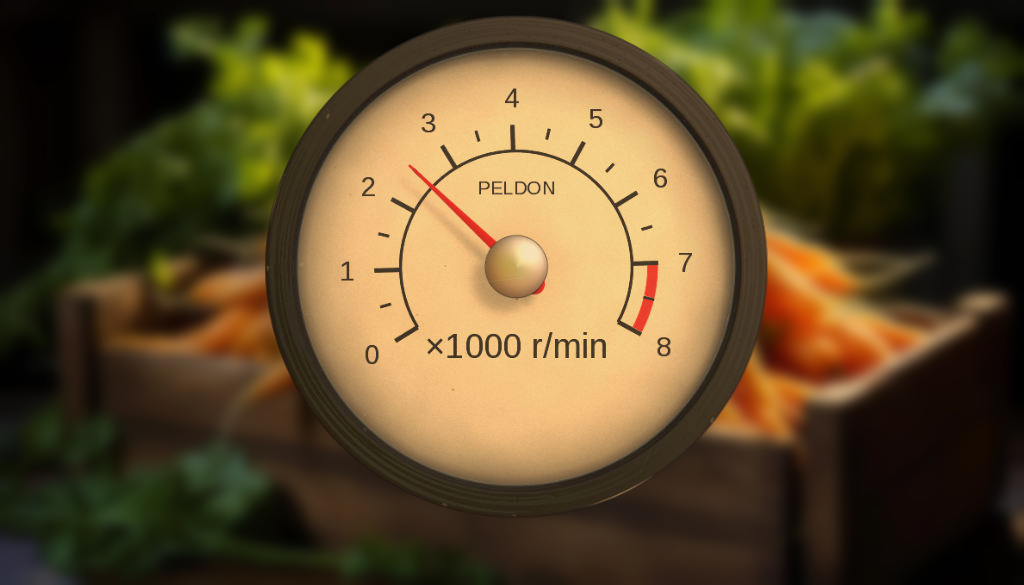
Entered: value=2500 unit=rpm
